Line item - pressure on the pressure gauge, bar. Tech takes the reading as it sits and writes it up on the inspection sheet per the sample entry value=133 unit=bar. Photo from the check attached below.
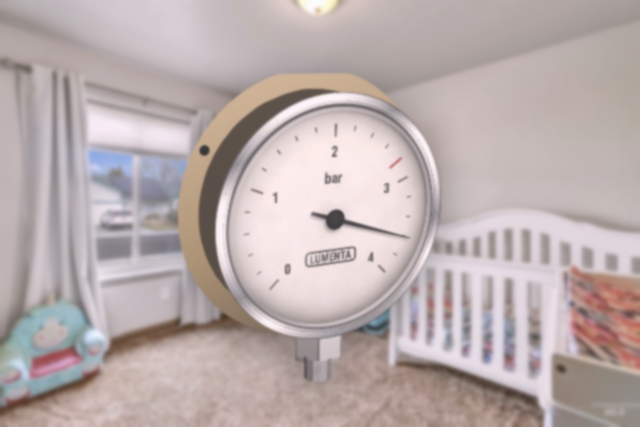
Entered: value=3.6 unit=bar
